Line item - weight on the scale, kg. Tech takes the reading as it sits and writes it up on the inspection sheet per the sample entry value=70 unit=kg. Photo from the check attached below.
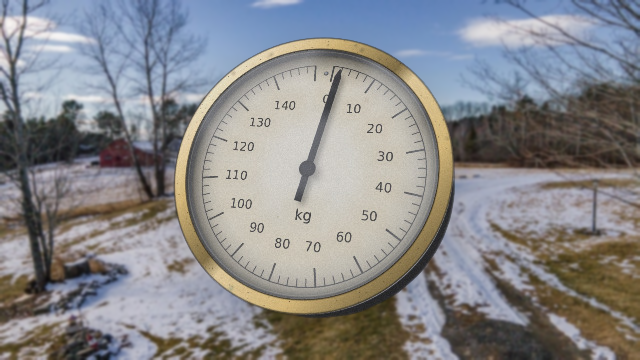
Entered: value=2 unit=kg
